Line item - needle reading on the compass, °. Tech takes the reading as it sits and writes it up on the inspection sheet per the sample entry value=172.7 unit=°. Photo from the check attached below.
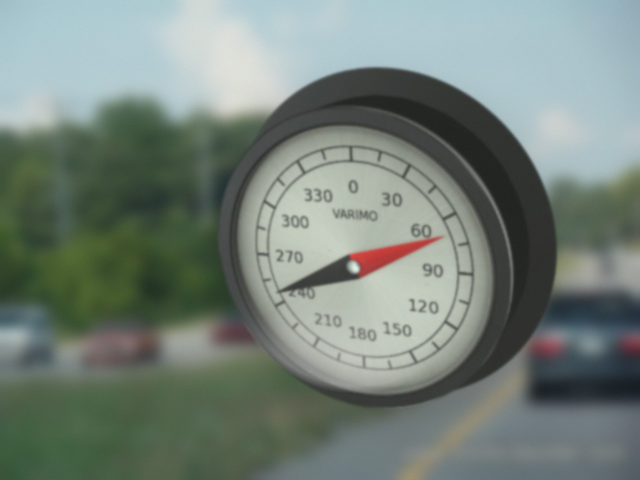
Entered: value=67.5 unit=°
